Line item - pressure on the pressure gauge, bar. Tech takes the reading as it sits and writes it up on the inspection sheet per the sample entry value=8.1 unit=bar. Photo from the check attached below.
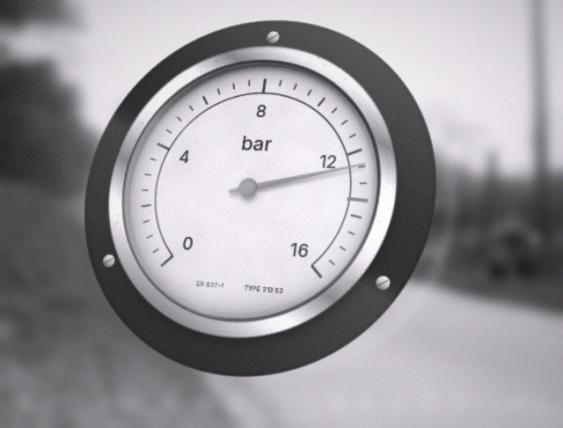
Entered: value=12.5 unit=bar
